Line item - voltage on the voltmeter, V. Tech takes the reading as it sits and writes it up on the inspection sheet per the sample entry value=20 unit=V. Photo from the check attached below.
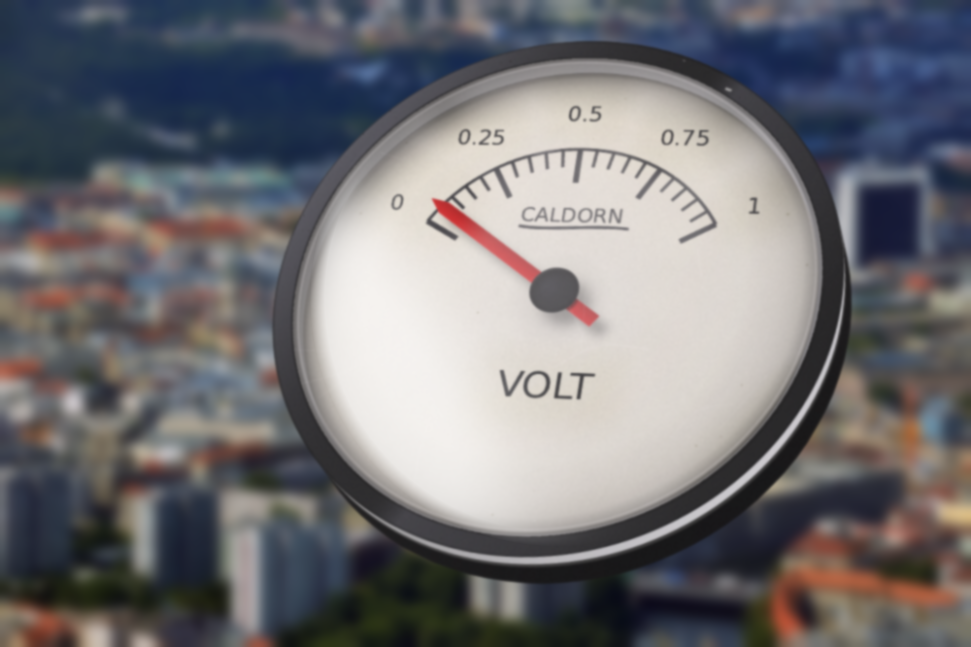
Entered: value=0.05 unit=V
